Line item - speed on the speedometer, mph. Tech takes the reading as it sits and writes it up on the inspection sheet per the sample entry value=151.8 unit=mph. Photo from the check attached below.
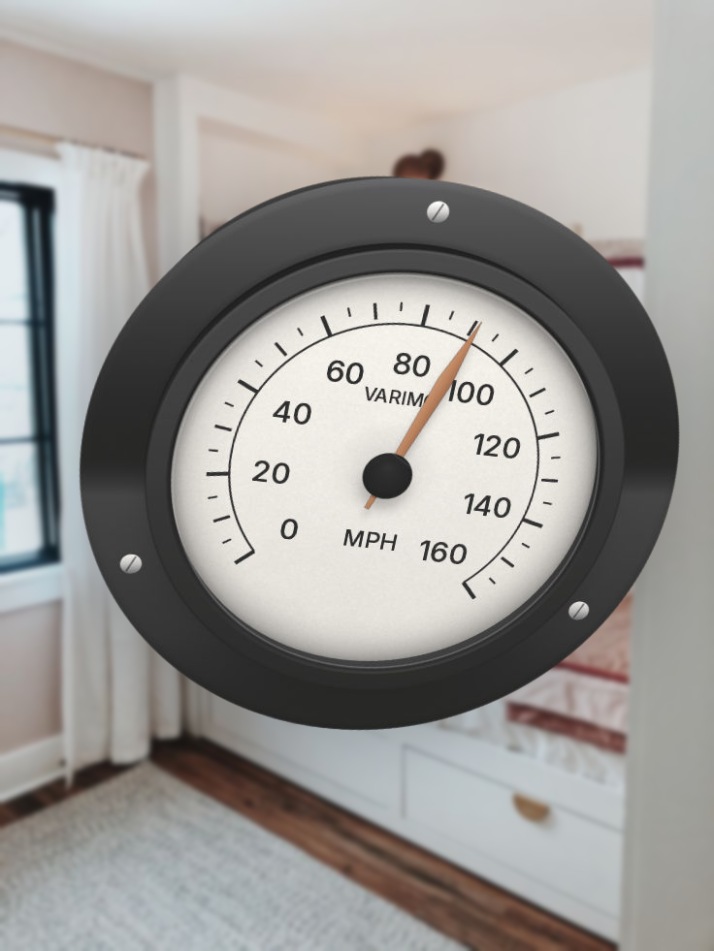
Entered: value=90 unit=mph
